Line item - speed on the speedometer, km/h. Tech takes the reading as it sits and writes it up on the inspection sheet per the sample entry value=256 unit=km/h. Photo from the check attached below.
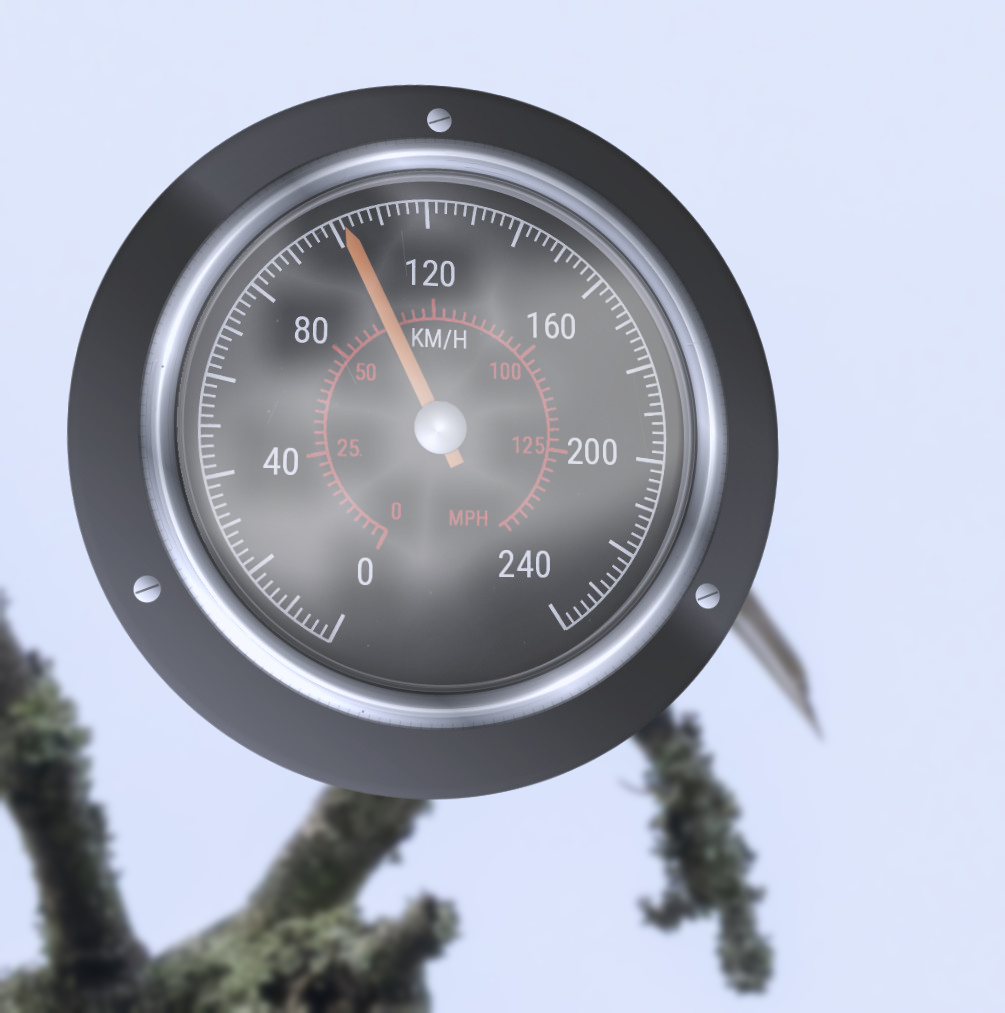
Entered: value=102 unit=km/h
